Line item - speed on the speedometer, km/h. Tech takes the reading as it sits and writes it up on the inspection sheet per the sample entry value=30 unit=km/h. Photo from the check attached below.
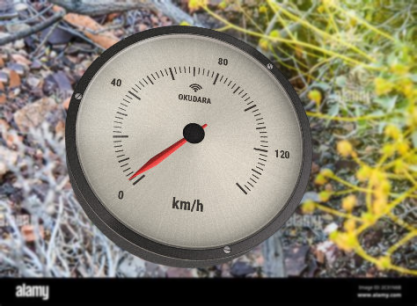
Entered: value=2 unit=km/h
